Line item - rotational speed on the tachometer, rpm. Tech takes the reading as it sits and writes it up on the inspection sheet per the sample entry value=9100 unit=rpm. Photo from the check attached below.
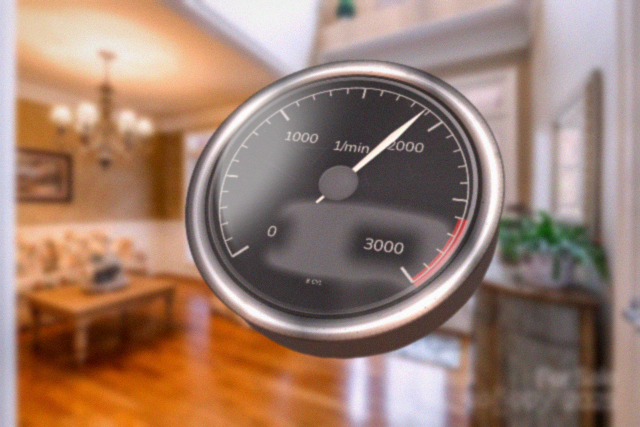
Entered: value=1900 unit=rpm
